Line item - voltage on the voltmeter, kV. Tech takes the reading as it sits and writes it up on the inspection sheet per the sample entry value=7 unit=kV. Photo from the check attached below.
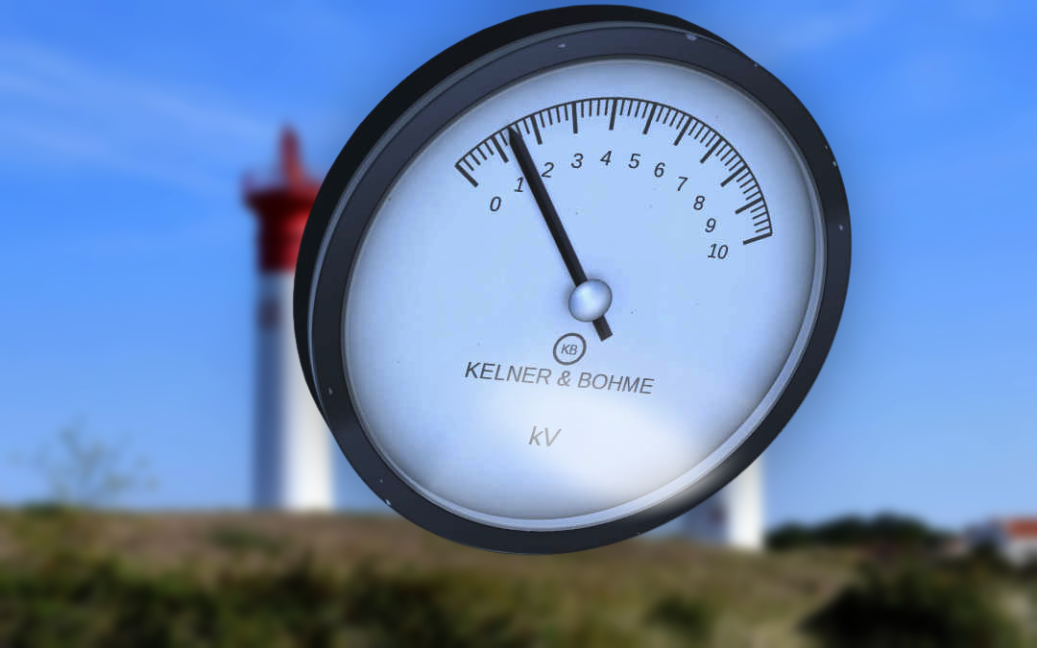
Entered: value=1.4 unit=kV
